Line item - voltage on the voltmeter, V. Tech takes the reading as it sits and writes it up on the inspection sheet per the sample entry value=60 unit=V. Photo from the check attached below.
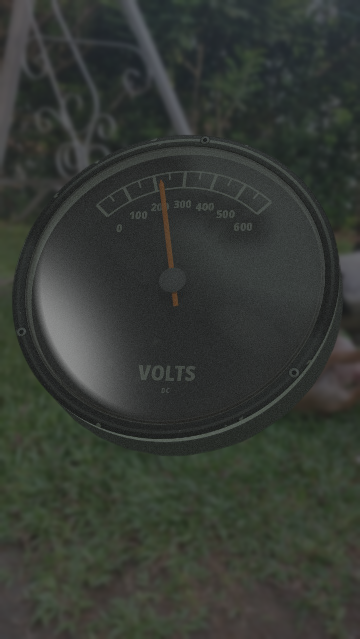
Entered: value=225 unit=V
